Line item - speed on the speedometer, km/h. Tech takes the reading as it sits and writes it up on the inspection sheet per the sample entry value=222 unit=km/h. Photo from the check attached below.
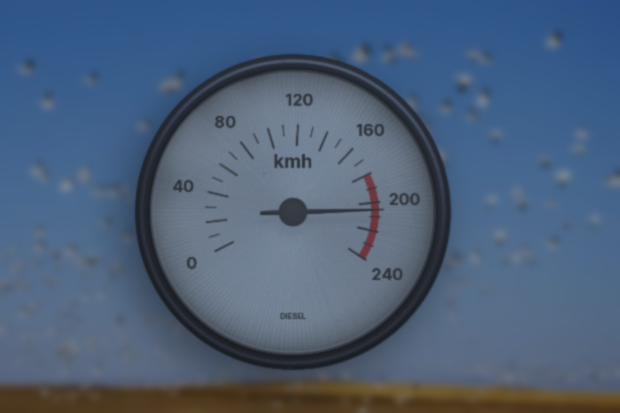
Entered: value=205 unit=km/h
